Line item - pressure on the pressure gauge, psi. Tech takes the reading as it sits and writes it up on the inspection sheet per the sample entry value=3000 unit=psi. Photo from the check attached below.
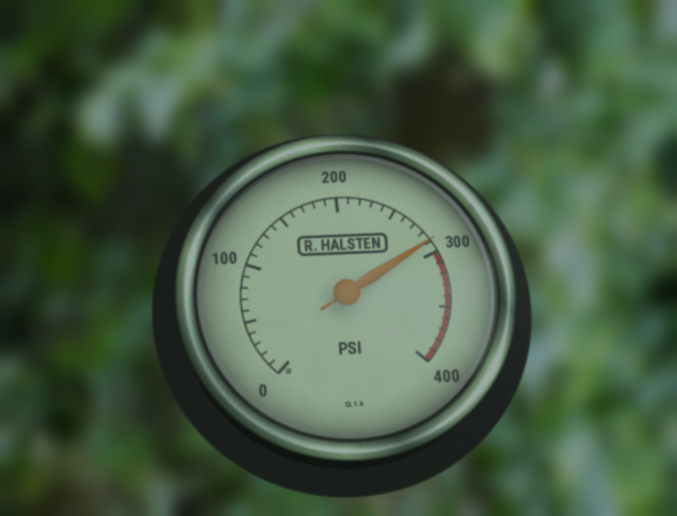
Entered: value=290 unit=psi
